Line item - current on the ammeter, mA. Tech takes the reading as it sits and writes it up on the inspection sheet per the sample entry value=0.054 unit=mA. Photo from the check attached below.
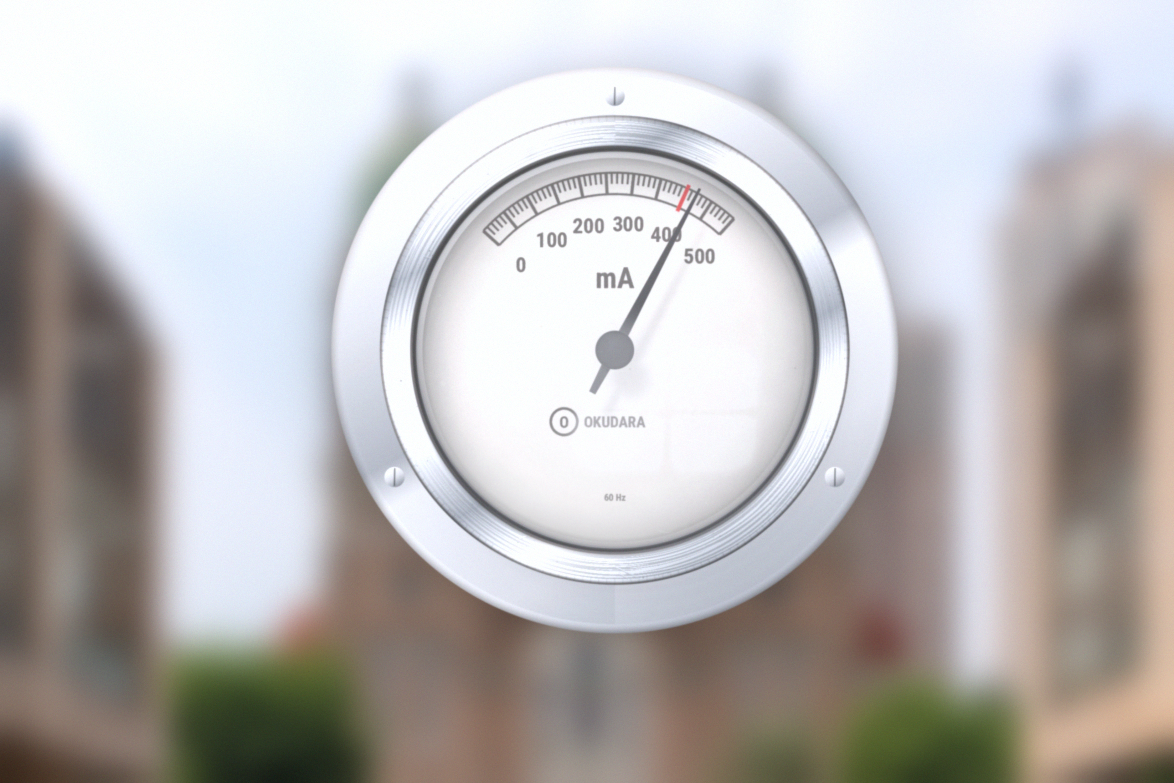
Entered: value=420 unit=mA
